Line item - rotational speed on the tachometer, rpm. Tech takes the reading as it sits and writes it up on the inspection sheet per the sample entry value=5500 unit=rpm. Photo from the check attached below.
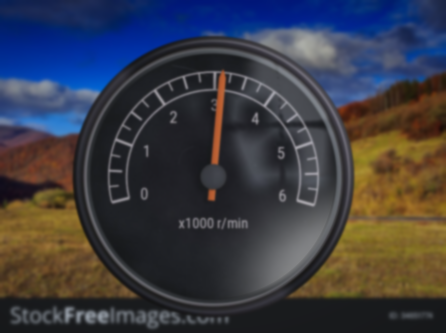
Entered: value=3125 unit=rpm
